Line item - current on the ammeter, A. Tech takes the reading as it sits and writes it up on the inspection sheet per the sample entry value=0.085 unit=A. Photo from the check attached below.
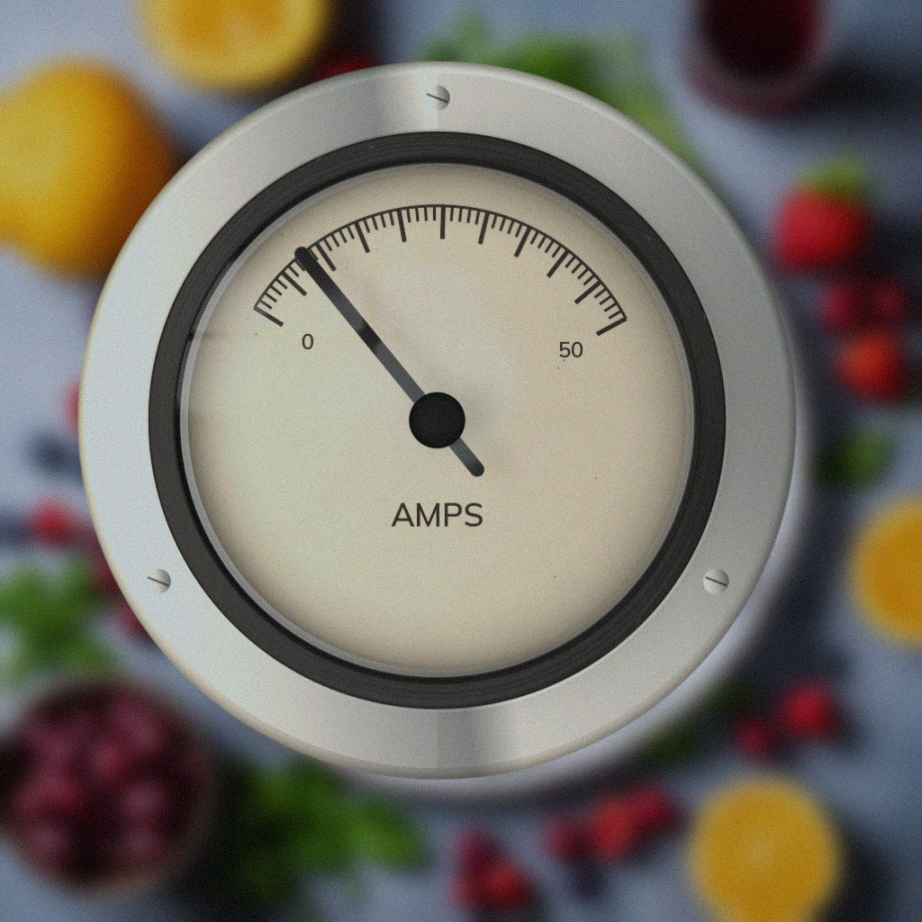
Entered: value=8 unit=A
